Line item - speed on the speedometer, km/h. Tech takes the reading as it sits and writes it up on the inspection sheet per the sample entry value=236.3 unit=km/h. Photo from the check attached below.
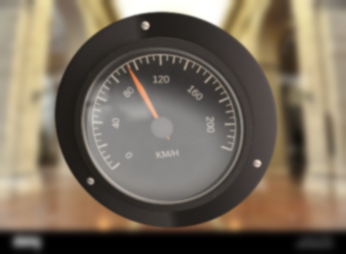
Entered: value=95 unit=km/h
